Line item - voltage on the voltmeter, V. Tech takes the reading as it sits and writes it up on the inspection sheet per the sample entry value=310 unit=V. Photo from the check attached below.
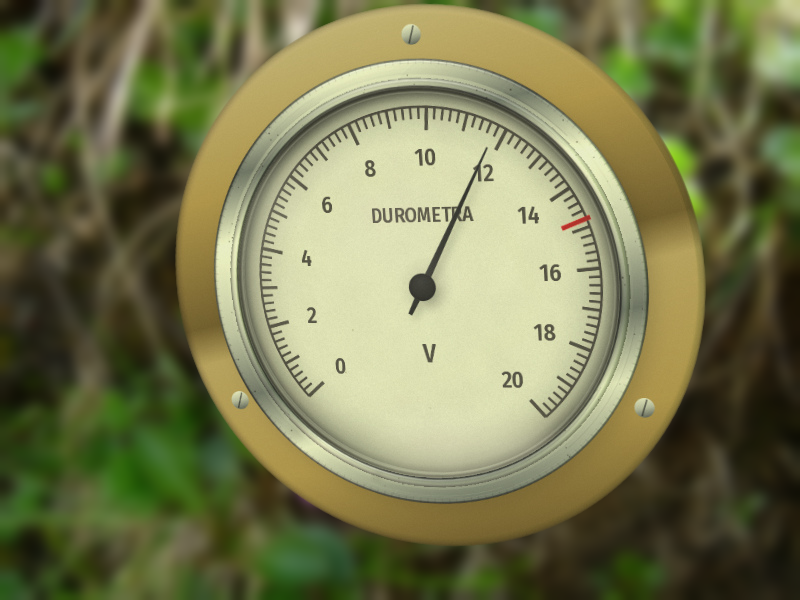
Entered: value=11.8 unit=V
